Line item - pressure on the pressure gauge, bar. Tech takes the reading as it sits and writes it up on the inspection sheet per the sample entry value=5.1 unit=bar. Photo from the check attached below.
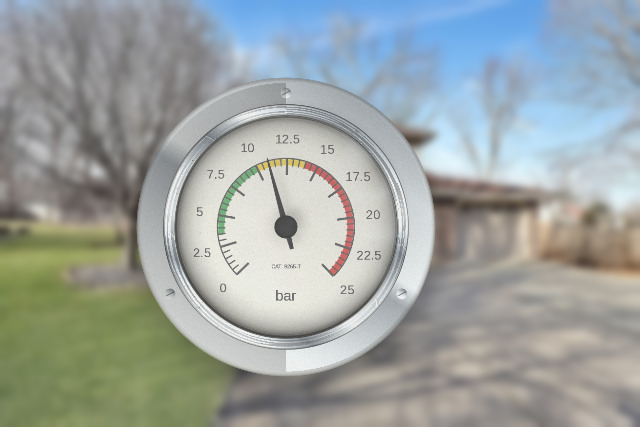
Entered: value=11 unit=bar
